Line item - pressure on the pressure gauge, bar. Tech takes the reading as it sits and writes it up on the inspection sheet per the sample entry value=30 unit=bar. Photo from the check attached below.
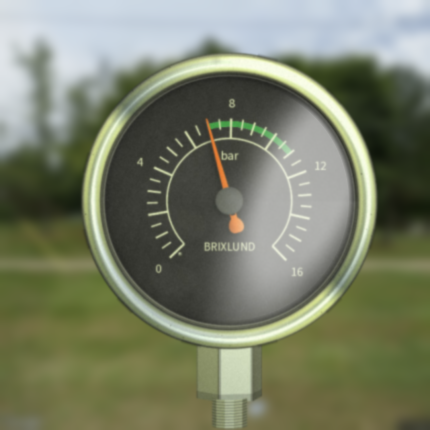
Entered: value=7 unit=bar
